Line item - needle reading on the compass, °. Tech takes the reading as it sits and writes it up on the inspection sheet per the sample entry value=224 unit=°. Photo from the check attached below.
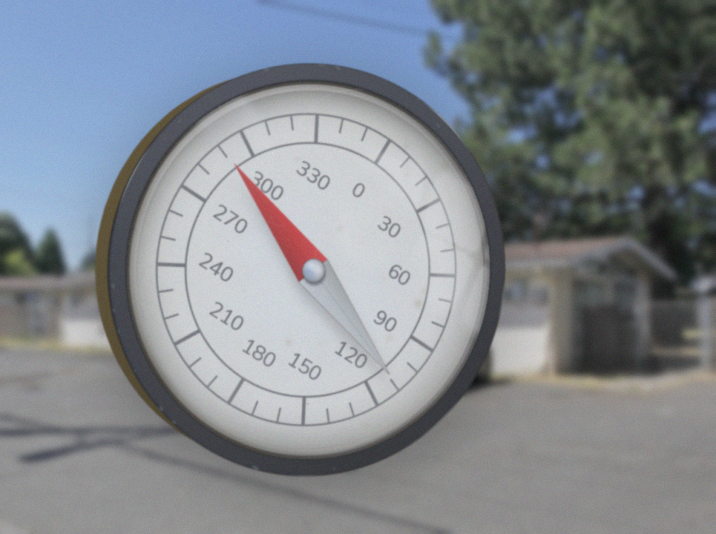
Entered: value=290 unit=°
